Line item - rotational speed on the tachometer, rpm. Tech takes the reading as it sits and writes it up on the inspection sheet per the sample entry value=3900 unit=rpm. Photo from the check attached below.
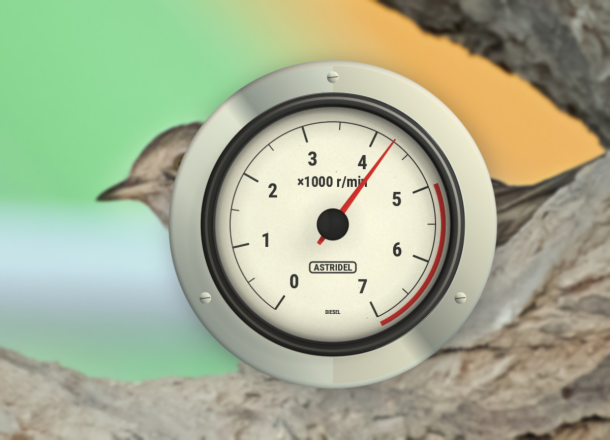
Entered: value=4250 unit=rpm
